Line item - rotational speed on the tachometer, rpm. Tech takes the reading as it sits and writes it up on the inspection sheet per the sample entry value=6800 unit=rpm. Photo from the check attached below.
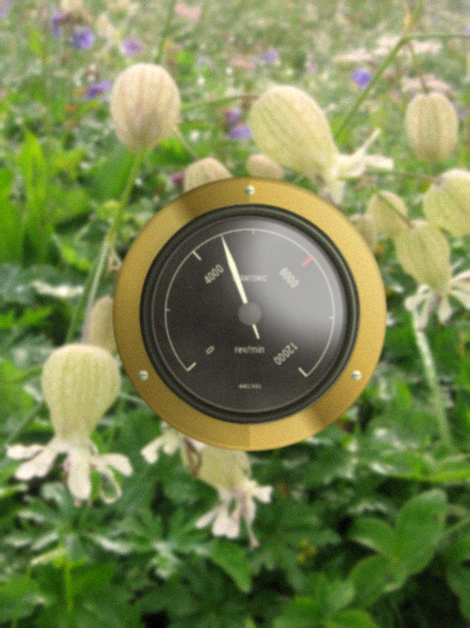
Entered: value=5000 unit=rpm
